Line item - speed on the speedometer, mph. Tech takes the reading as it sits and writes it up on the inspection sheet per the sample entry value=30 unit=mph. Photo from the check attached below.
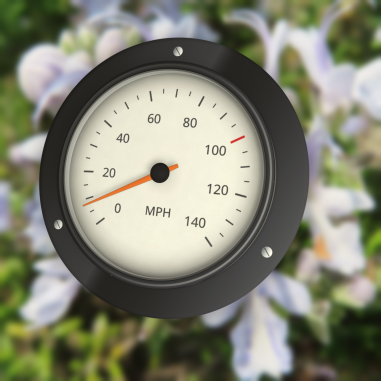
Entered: value=7.5 unit=mph
